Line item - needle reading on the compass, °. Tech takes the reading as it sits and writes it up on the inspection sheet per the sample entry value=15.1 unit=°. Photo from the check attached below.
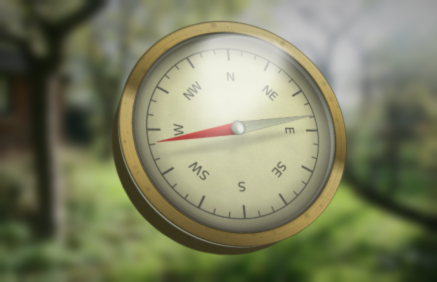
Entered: value=260 unit=°
